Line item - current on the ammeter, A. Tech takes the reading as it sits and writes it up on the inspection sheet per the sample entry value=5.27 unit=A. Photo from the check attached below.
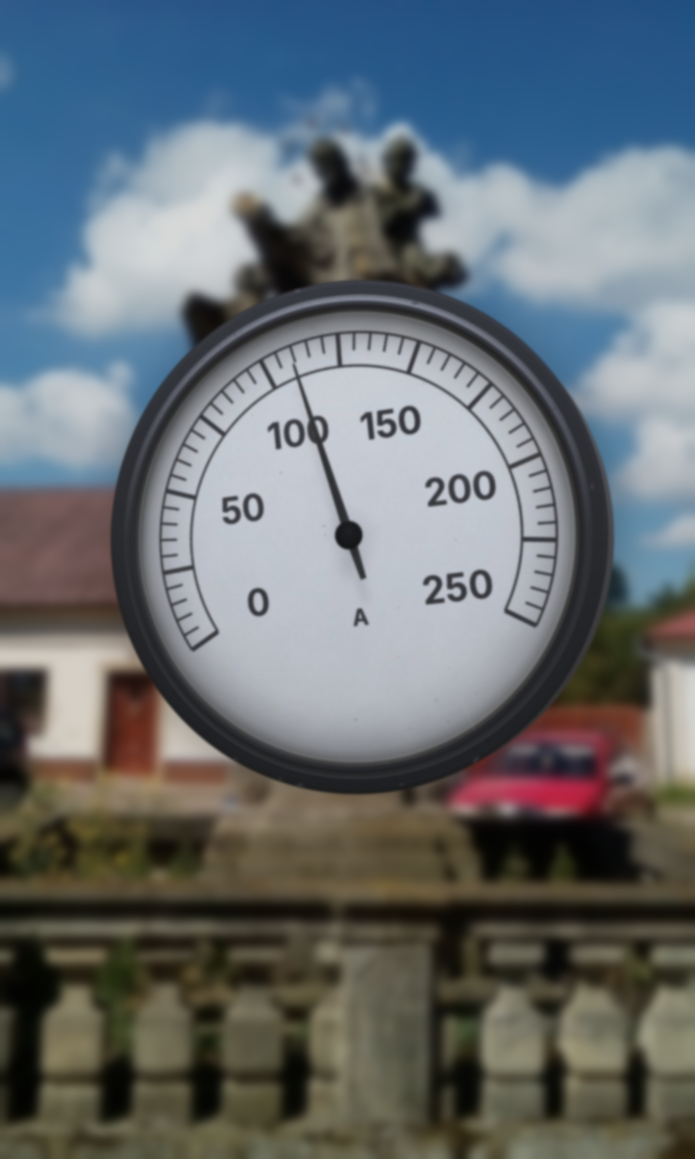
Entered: value=110 unit=A
